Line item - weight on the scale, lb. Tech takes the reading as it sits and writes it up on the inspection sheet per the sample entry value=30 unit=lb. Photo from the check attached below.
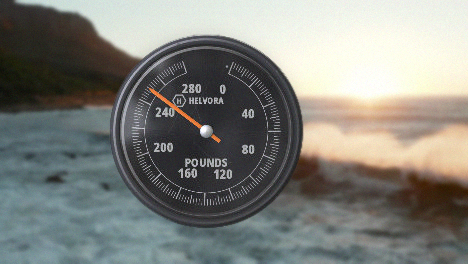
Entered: value=250 unit=lb
